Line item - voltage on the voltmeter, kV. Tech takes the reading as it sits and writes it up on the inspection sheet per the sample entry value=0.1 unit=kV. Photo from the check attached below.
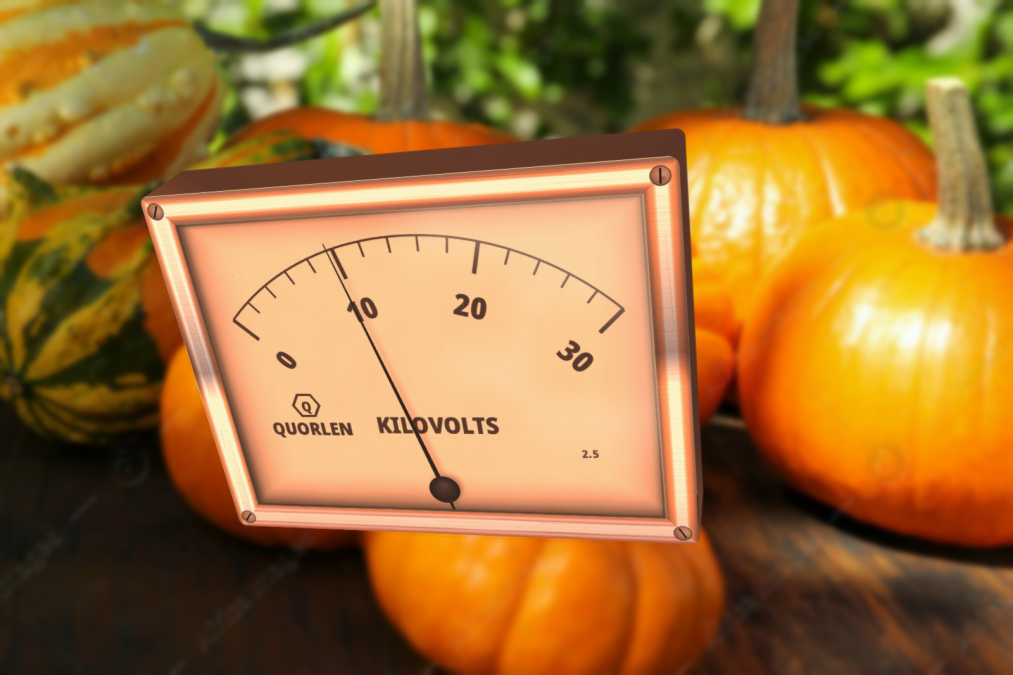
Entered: value=10 unit=kV
